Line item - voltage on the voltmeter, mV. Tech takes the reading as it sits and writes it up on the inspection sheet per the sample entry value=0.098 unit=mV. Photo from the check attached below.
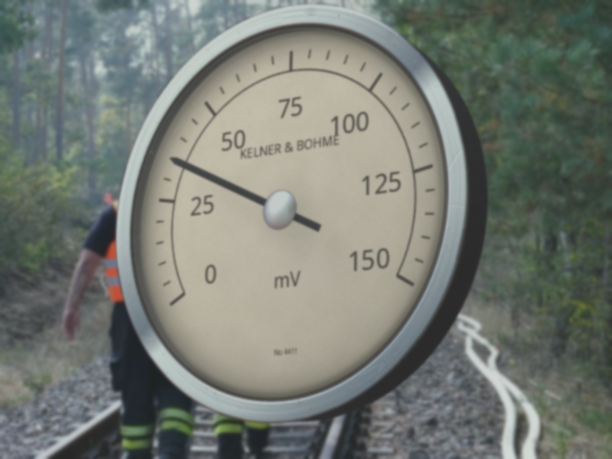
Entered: value=35 unit=mV
